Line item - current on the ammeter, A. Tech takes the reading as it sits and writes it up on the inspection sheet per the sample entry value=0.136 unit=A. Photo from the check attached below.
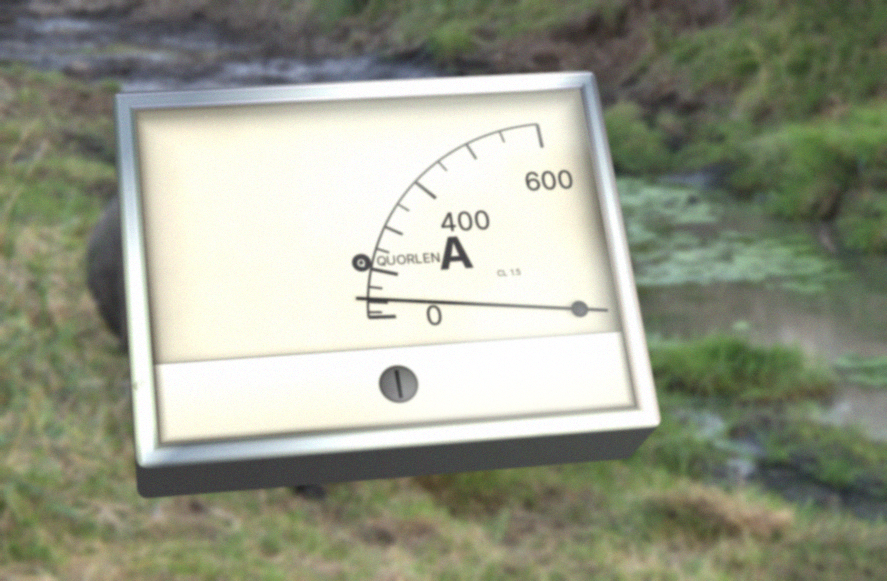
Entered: value=100 unit=A
